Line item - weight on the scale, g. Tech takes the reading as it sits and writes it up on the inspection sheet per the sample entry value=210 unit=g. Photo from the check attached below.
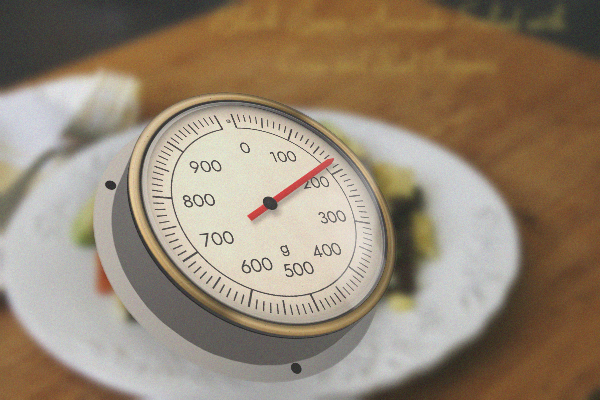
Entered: value=180 unit=g
